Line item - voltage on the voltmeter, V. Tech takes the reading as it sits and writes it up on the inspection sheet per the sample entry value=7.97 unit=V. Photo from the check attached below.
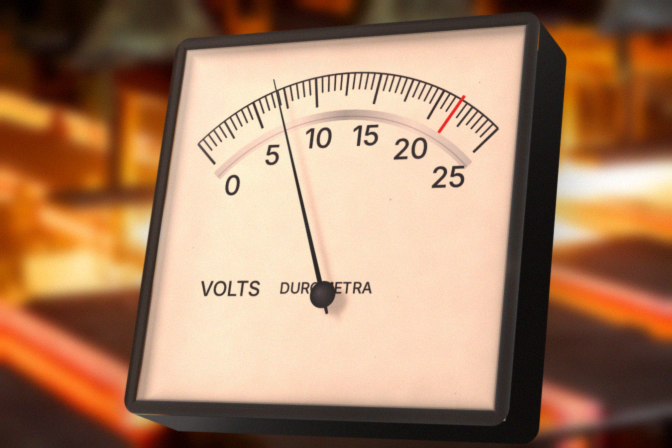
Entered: value=7 unit=V
